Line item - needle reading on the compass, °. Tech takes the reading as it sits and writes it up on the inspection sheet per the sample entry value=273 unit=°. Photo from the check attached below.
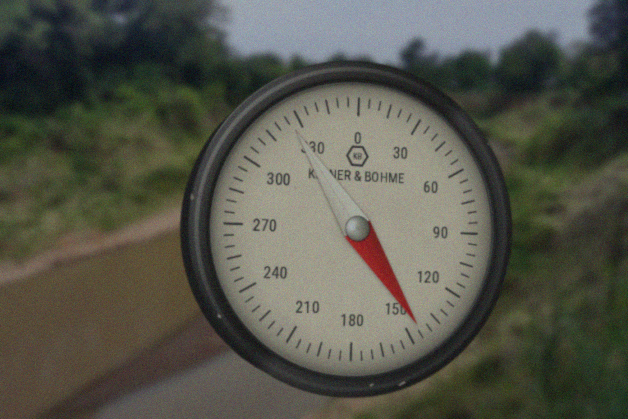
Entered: value=145 unit=°
